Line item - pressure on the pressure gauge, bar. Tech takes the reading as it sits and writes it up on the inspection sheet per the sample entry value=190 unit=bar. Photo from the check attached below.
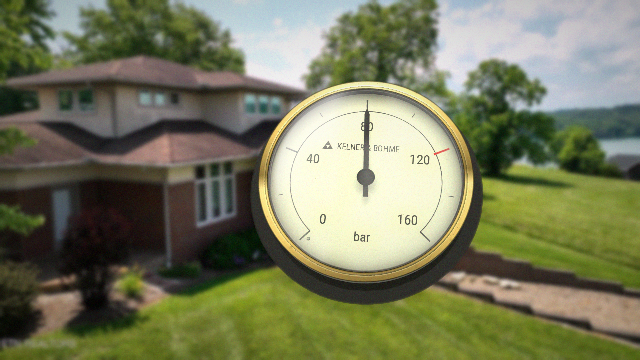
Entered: value=80 unit=bar
